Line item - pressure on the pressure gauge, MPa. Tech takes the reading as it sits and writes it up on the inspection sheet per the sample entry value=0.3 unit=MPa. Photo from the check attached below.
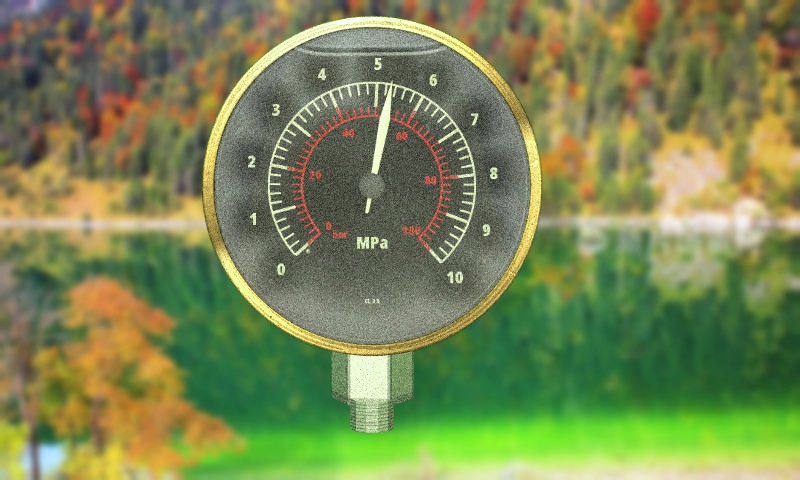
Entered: value=5.3 unit=MPa
